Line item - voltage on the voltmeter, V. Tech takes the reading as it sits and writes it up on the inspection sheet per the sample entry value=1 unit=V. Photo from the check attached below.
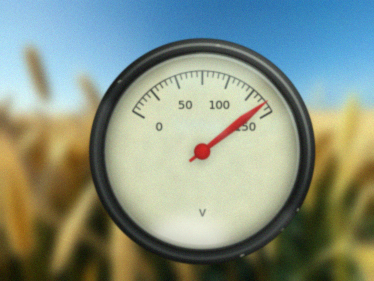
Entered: value=140 unit=V
